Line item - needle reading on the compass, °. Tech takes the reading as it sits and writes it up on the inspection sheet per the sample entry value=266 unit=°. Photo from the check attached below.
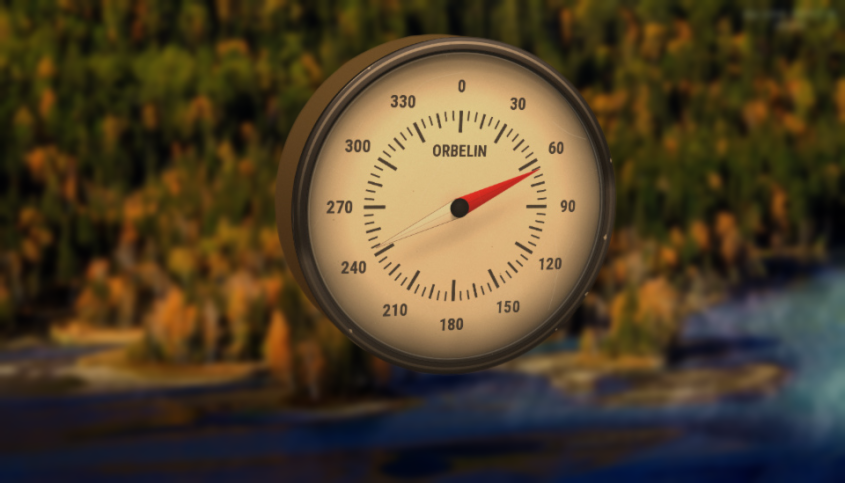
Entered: value=65 unit=°
